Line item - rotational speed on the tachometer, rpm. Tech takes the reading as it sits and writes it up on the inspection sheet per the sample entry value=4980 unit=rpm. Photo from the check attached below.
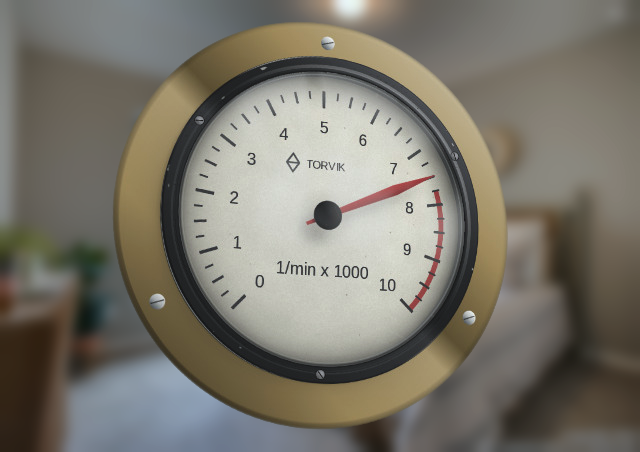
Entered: value=7500 unit=rpm
